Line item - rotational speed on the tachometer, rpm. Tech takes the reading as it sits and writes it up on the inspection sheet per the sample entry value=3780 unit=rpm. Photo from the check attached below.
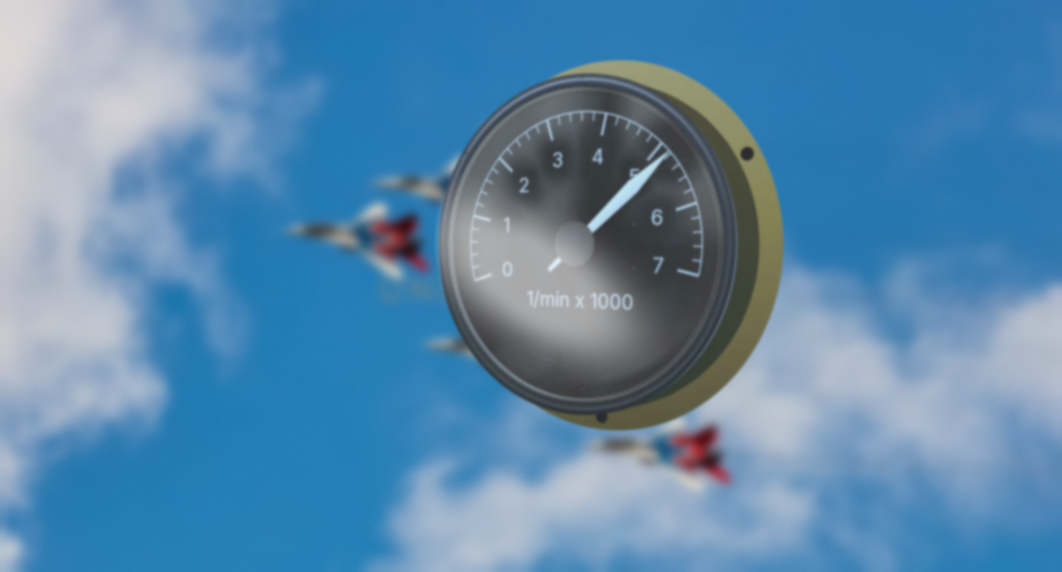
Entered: value=5200 unit=rpm
